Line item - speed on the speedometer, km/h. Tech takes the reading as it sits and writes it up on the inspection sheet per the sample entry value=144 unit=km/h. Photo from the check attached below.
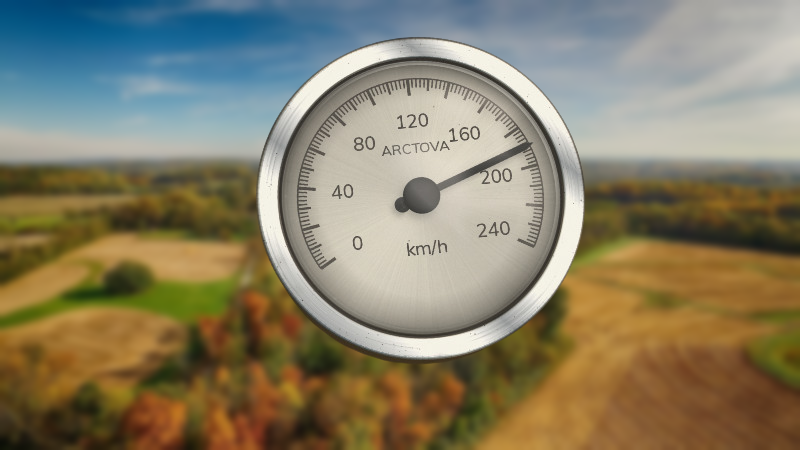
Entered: value=190 unit=km/h
